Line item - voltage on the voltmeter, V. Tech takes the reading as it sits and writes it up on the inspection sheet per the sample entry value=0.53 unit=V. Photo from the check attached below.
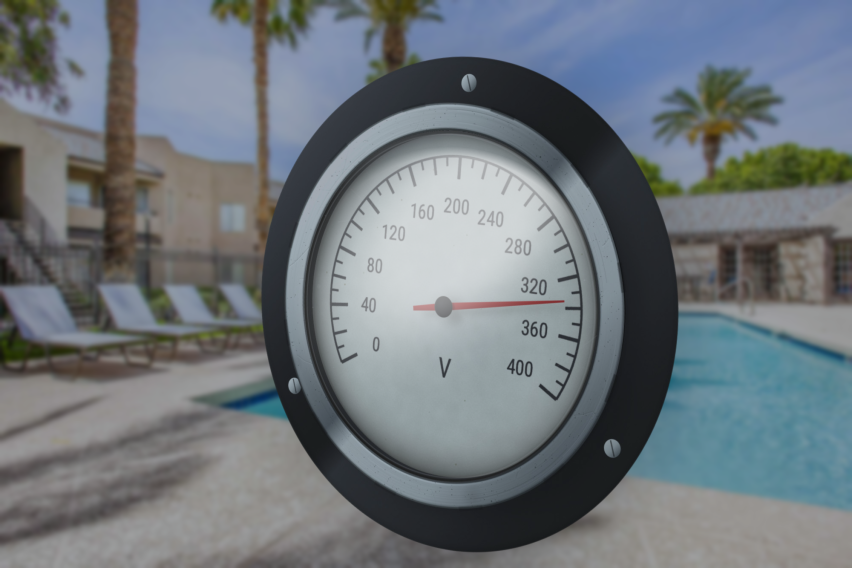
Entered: value=335 unit=V
